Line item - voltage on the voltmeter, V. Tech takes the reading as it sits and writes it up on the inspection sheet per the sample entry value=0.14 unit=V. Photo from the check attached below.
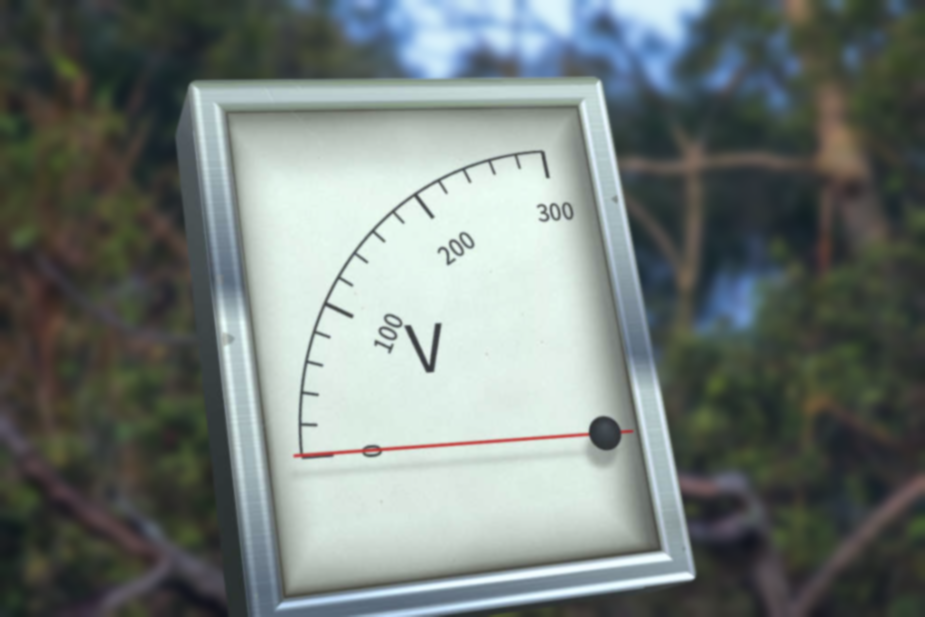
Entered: value=0 unit=V
